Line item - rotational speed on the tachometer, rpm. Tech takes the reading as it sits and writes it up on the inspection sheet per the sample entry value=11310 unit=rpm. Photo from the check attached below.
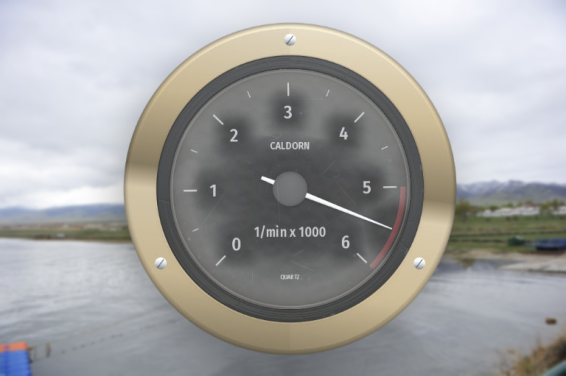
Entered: value=5500 unit=rpm
